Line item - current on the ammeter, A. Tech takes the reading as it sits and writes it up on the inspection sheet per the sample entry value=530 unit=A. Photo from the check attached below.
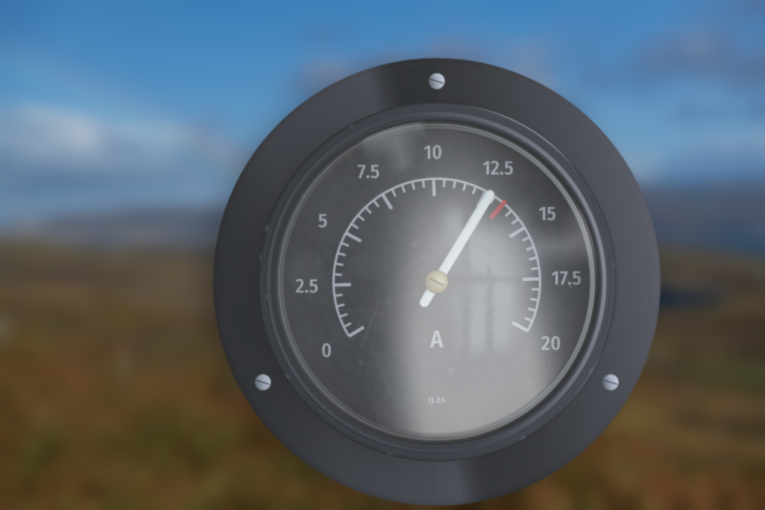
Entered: value=12.75 unit=A
